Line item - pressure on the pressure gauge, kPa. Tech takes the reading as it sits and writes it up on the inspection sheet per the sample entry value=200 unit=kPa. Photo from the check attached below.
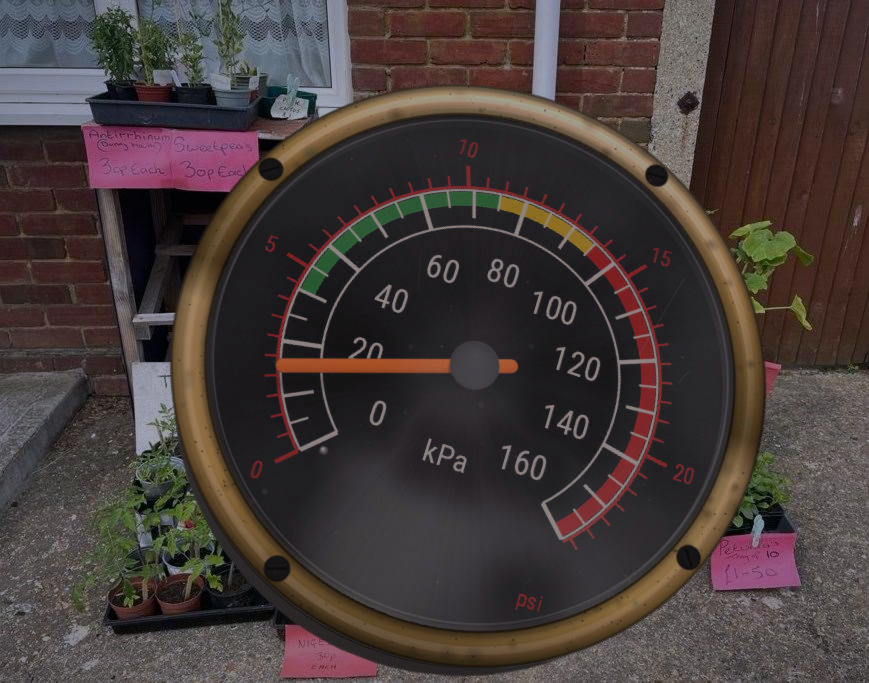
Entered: value=15 unit=kPa
